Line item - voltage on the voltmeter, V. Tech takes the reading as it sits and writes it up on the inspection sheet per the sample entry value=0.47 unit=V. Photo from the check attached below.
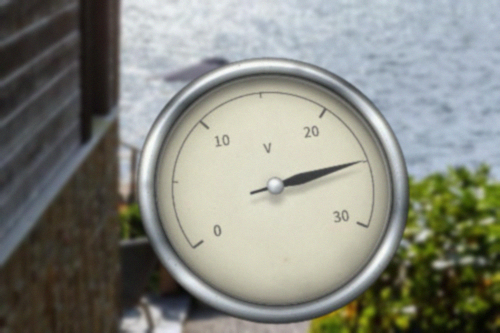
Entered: value=25 unit=V
